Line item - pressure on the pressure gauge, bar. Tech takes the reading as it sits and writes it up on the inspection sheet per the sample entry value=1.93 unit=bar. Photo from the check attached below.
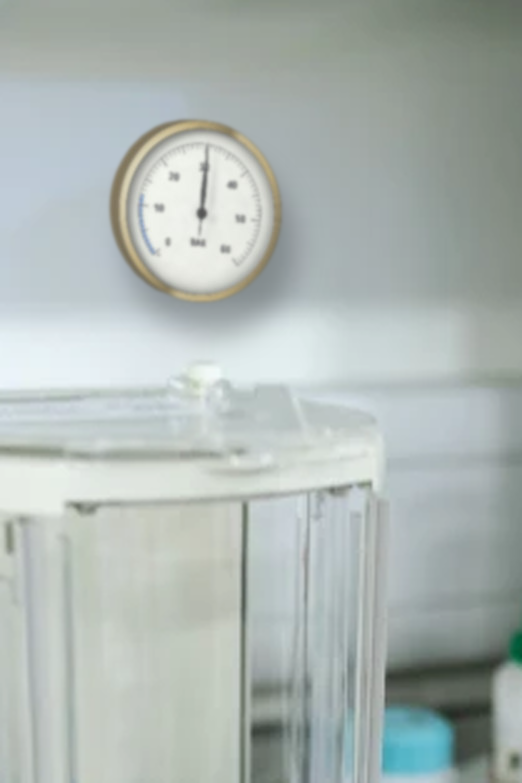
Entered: value=30 unit=bar
